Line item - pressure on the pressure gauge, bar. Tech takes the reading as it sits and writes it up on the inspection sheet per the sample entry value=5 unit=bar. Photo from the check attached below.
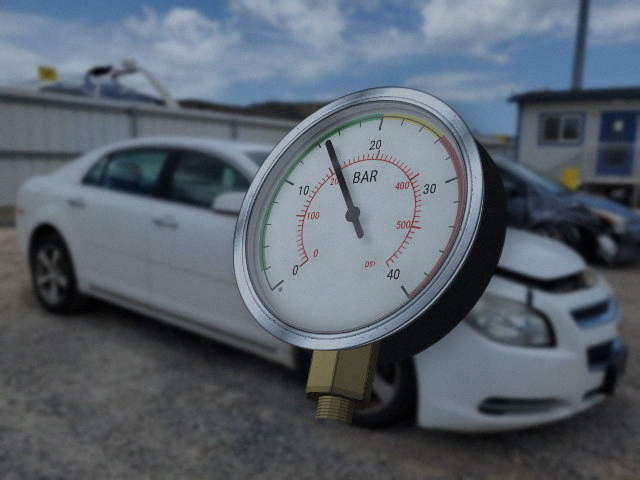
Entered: value=15 unit=bar
